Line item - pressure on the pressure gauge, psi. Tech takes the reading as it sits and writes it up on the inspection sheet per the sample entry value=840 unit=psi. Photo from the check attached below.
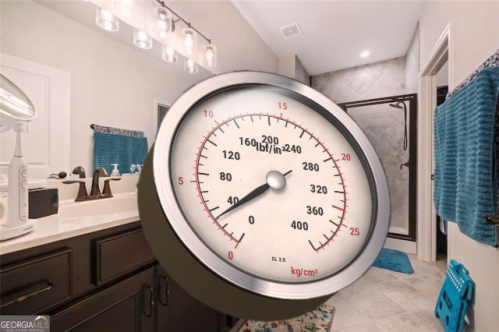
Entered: value=30 unit=psi
